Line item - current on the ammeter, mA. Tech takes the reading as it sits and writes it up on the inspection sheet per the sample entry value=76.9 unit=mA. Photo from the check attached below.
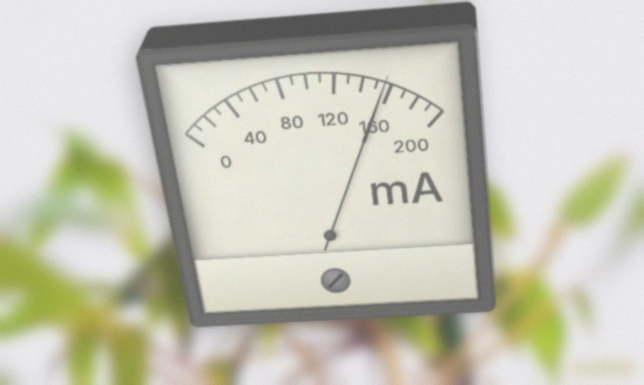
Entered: value=155 unit=mA
